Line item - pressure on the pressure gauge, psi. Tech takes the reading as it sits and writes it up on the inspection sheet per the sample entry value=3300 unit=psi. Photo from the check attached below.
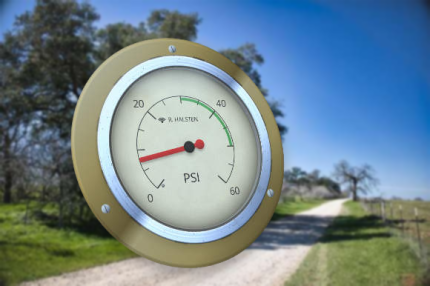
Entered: value=7.5 unit=psi
